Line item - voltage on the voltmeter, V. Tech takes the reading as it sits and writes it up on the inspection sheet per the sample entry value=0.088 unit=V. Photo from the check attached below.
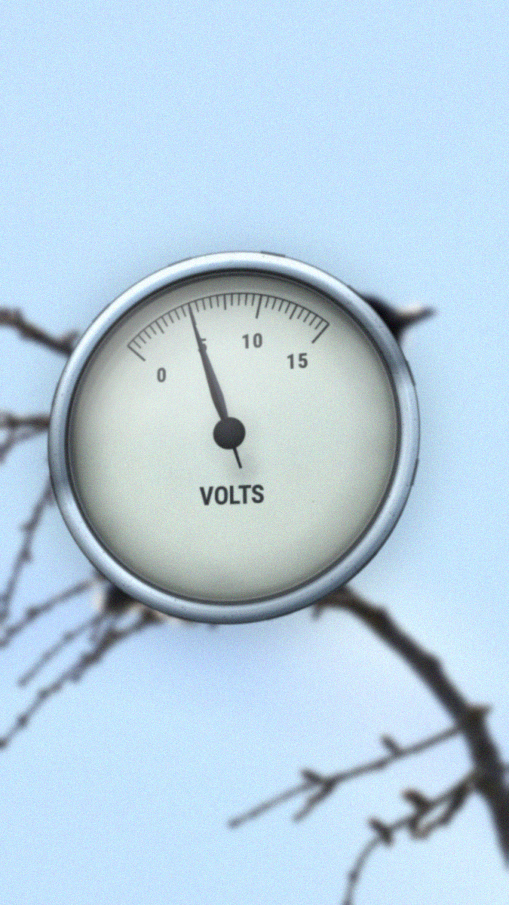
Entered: value=5 unit=V
